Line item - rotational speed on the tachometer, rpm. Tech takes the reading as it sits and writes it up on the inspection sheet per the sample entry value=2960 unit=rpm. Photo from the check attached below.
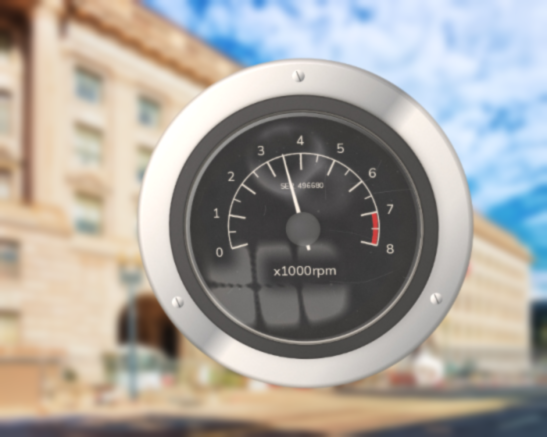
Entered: value=3500 unit=rpm
